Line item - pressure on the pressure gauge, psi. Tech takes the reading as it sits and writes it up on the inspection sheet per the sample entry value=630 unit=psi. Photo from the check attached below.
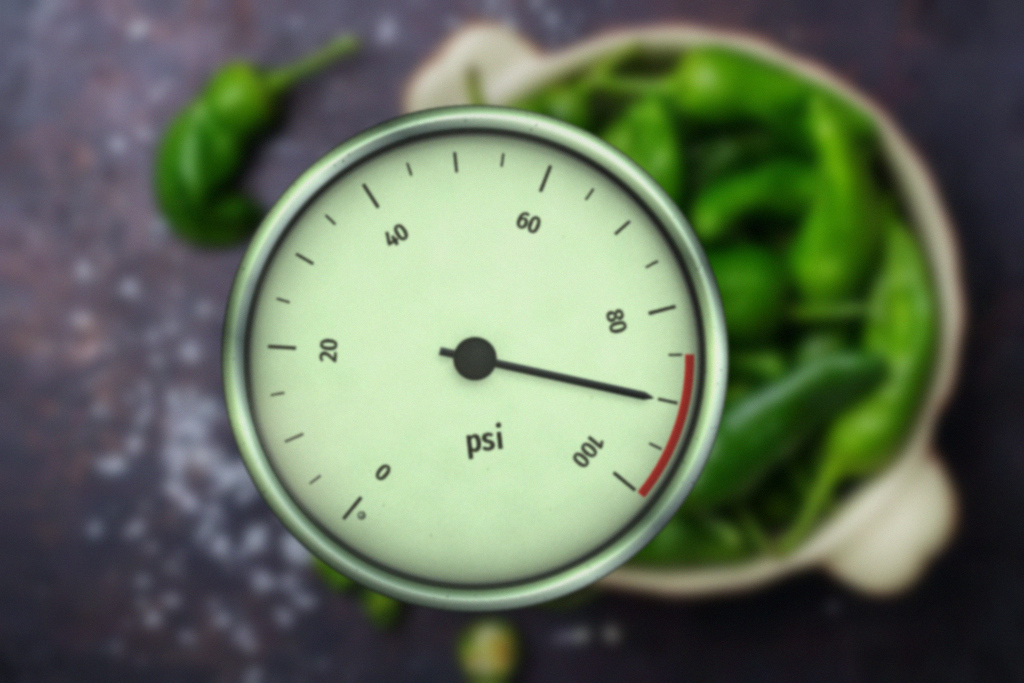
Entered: value=90 unit=psi
